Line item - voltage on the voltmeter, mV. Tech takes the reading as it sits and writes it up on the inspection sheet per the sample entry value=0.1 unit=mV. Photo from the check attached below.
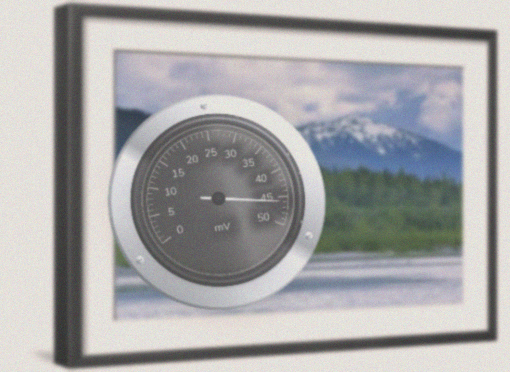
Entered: value=46 unit=mV
